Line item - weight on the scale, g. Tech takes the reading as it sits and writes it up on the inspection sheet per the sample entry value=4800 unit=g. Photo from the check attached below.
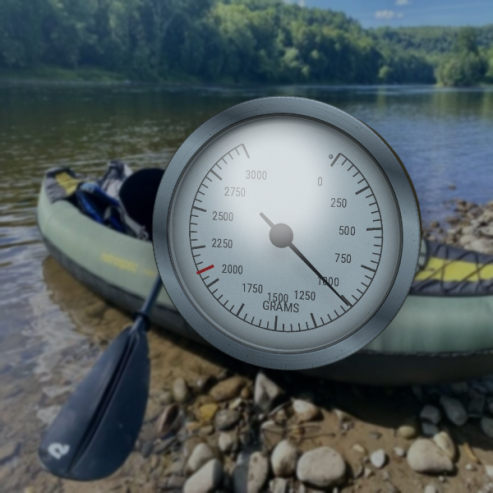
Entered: value=1000 unit=g
